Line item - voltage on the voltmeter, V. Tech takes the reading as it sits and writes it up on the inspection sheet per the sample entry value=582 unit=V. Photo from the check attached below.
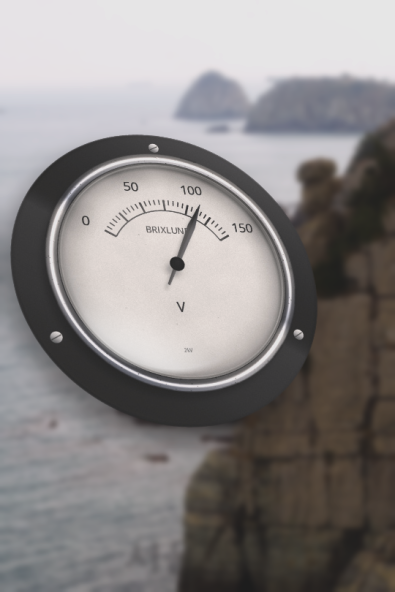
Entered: value=110 unit=V
